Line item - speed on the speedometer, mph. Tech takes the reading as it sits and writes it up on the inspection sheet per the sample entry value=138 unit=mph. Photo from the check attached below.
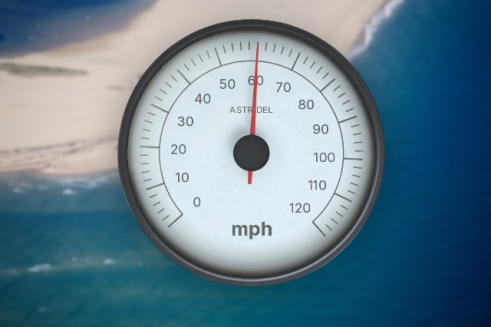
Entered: value=60 unit=mph
